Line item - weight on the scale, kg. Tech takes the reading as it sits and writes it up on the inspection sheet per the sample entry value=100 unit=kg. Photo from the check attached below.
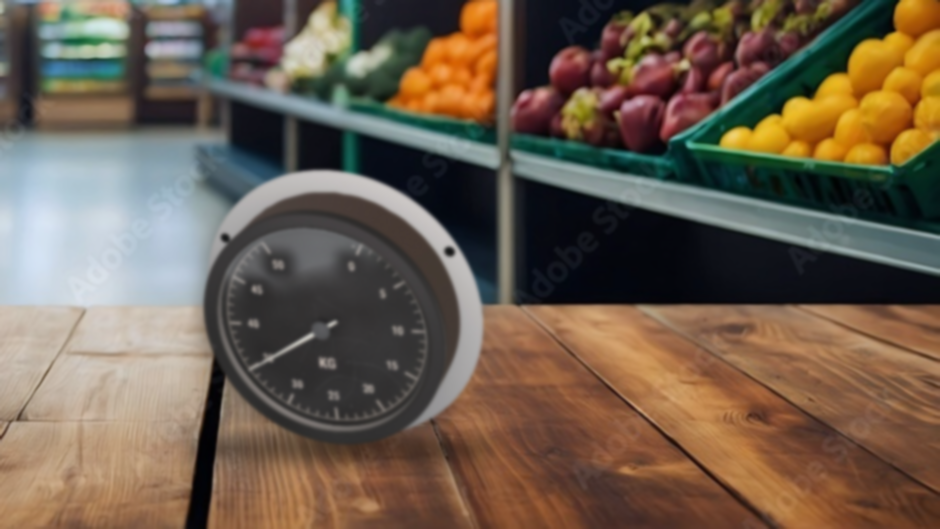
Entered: value=35 unit=kg
